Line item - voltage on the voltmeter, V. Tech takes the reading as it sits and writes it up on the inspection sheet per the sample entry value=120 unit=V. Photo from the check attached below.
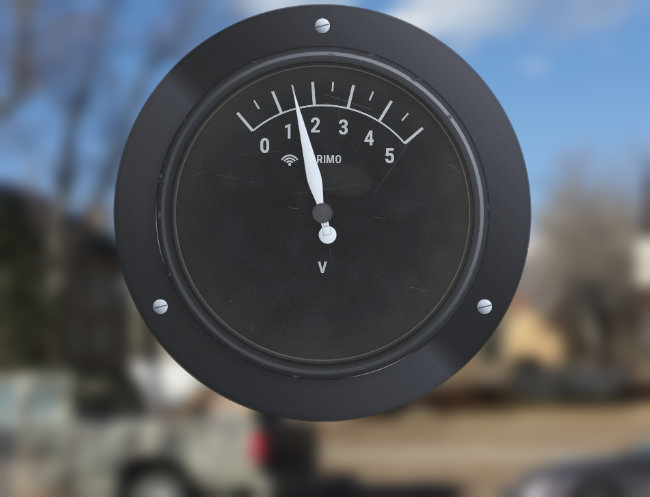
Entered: value=1.5 unit=V
